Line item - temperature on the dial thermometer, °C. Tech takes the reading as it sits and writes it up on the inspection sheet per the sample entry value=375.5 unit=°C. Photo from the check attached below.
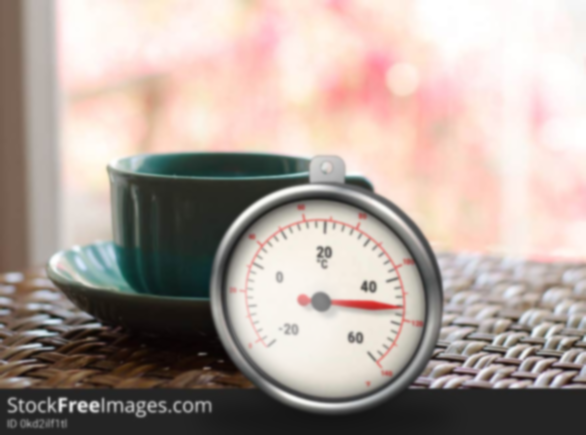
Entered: value=46 unit=°C
